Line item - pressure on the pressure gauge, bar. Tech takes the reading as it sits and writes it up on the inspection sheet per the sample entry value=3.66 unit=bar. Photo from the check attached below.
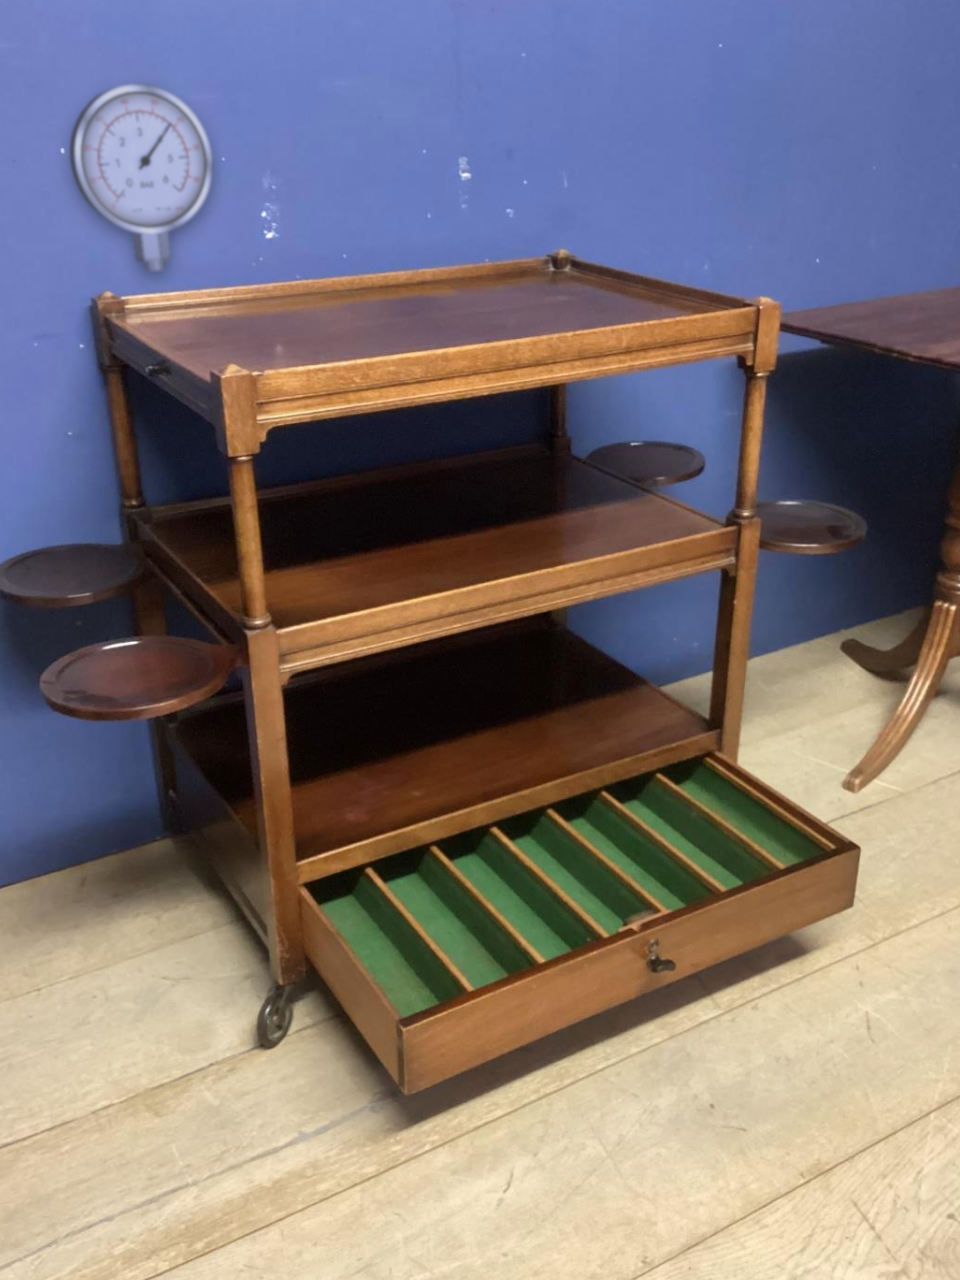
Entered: value=4 unit=bar
